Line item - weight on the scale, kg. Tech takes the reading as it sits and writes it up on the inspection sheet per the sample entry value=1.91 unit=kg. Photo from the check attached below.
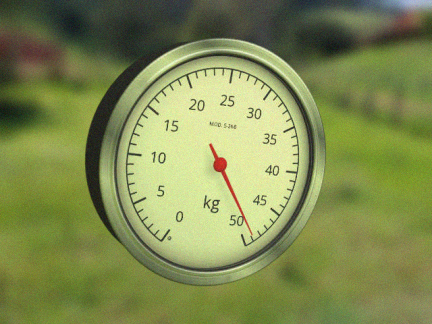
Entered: value=49 unit=kg
